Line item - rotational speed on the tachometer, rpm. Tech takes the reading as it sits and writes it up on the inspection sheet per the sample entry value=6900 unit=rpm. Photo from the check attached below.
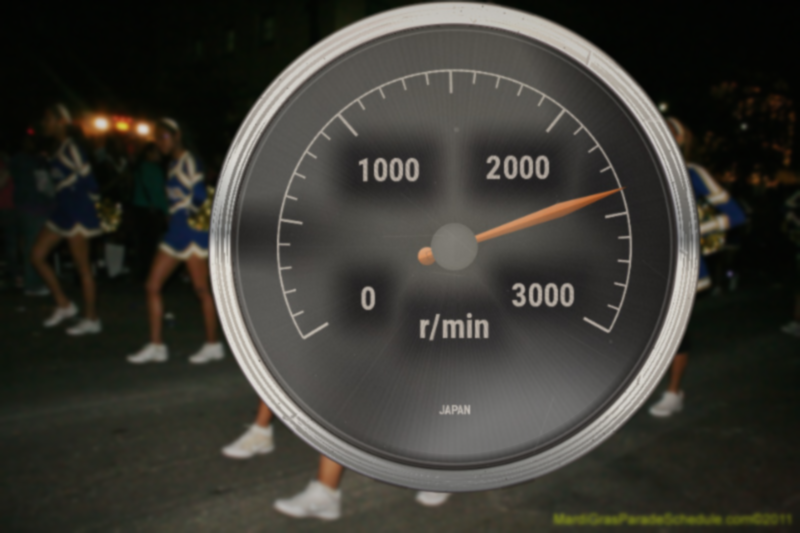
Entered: value=2400 unit=rpm
